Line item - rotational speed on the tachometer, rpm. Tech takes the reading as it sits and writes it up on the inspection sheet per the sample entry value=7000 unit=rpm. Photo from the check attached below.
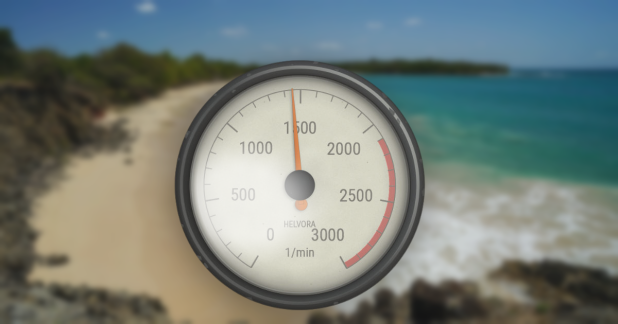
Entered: value=1450 unit=rpm
